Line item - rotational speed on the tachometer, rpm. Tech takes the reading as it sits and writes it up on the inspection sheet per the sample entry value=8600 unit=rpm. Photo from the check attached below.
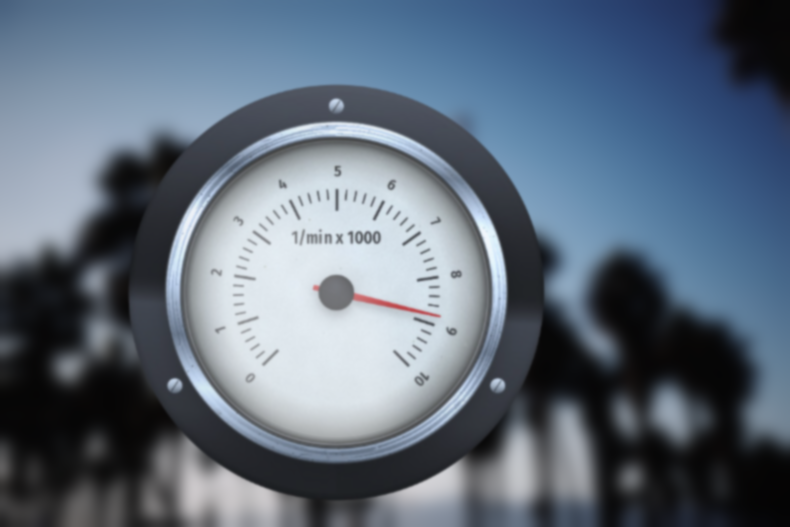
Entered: value=8800 unit=rpm
